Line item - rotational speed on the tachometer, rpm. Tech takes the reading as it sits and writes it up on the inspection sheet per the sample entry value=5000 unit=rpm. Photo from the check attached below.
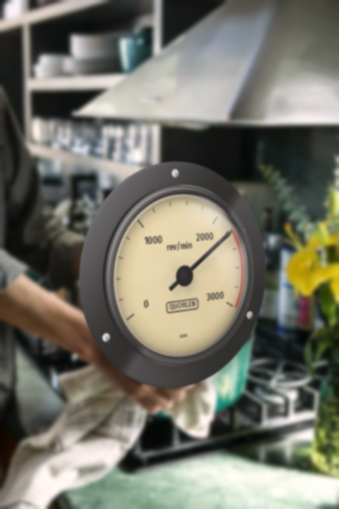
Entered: value=2200 unit=rpm
